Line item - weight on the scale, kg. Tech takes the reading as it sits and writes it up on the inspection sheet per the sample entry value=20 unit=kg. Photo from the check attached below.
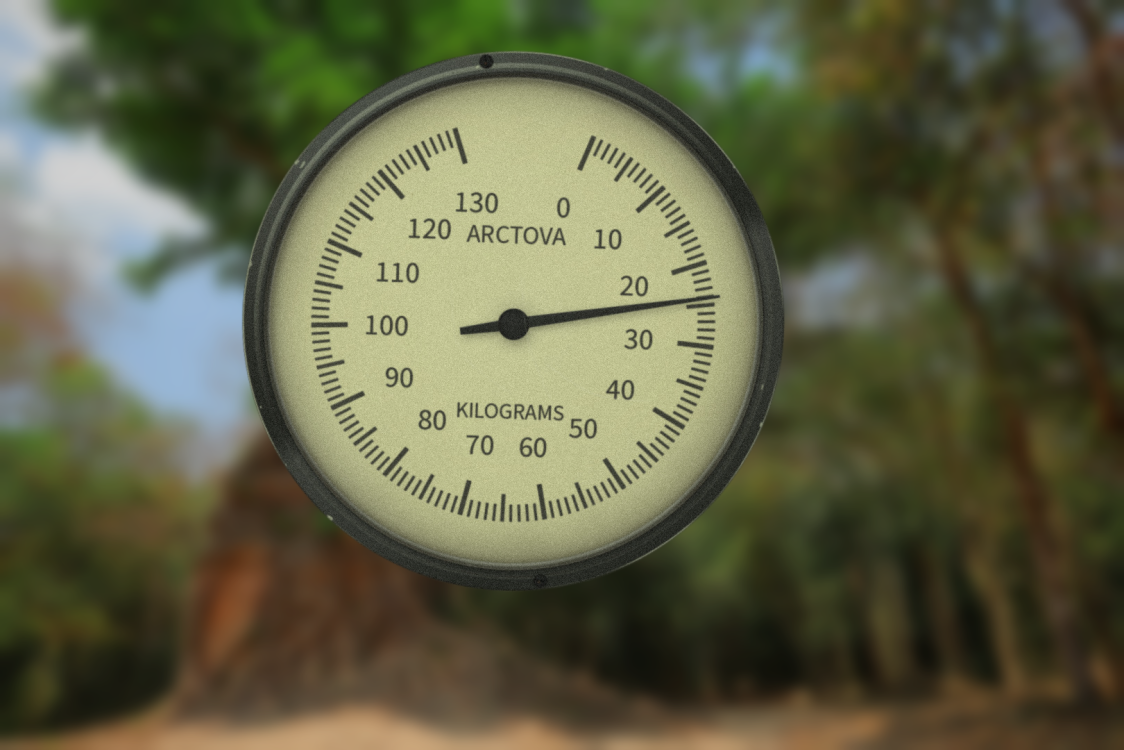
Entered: value=24 unit=kg
